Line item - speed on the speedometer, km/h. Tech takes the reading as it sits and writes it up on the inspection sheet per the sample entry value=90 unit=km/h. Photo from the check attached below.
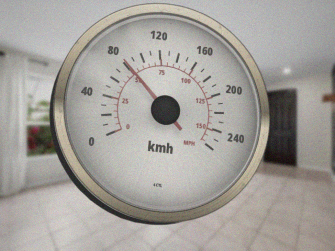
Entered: value=80 unit=km/h
